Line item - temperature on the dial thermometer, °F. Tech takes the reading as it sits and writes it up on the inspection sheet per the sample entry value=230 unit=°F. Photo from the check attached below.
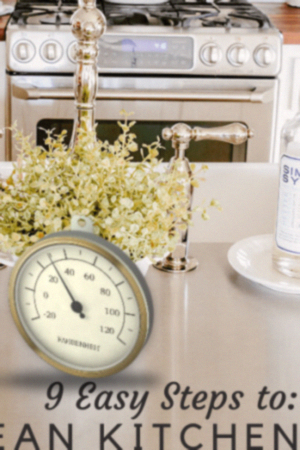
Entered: value=30 unit=°F
